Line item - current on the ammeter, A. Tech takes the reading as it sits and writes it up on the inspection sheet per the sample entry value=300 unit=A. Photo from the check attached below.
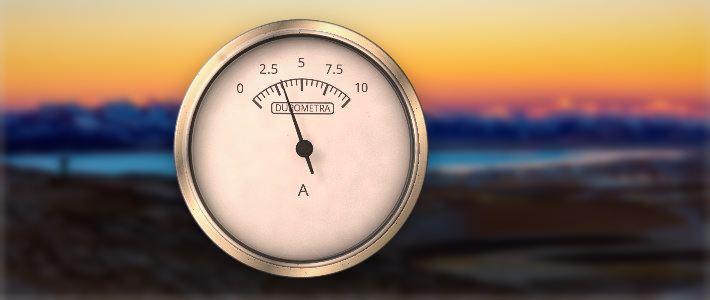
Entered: value=3 unit=A
